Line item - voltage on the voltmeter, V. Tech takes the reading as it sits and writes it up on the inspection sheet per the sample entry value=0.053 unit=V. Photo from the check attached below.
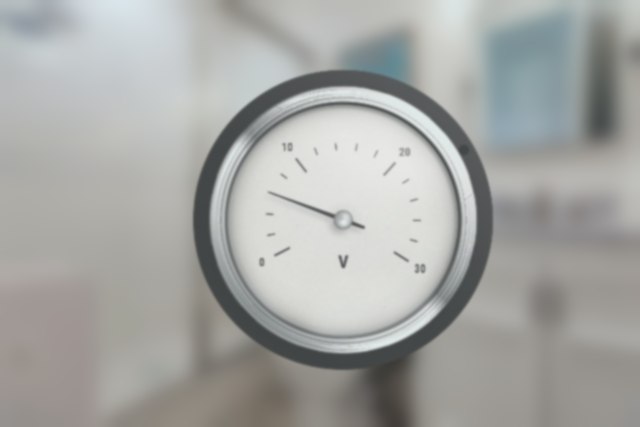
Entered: value=6 unit=V
